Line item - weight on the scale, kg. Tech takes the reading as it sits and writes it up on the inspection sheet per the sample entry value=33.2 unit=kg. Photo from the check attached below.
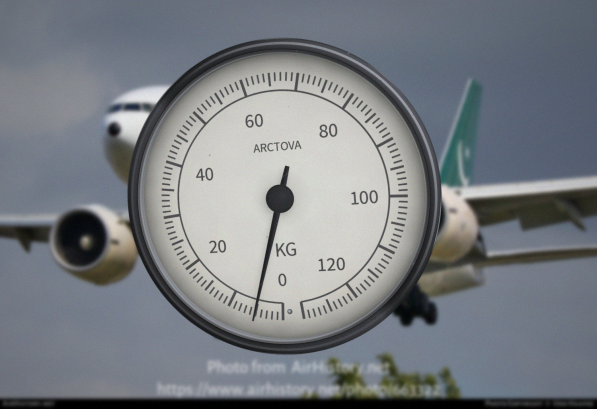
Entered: value=5 unit=kg
